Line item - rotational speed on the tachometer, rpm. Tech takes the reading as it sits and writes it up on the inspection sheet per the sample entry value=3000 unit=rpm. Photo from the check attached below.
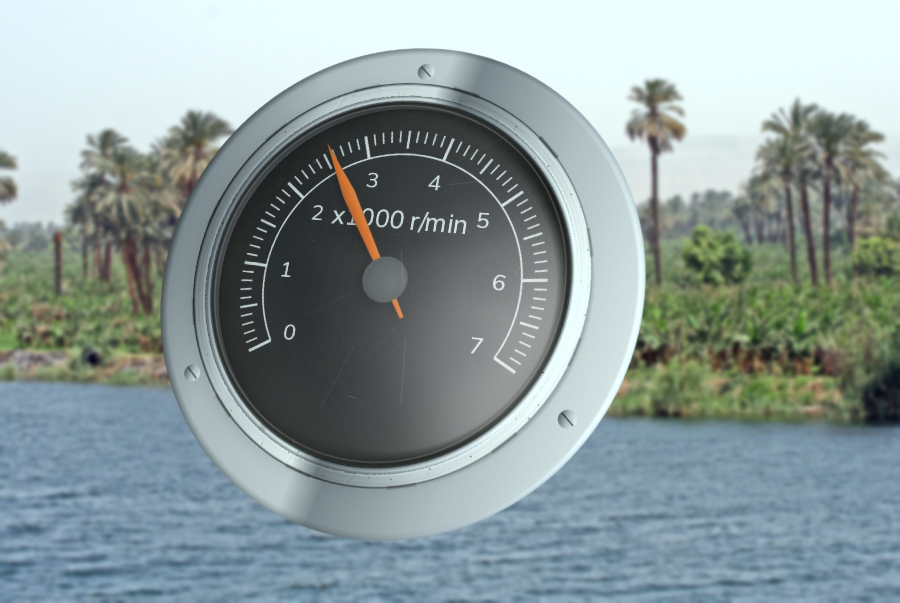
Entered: value=2600 unit=rpm
